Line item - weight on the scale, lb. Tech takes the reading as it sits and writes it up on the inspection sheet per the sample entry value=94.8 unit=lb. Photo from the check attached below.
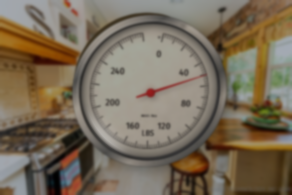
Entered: value=50 unit=lb
